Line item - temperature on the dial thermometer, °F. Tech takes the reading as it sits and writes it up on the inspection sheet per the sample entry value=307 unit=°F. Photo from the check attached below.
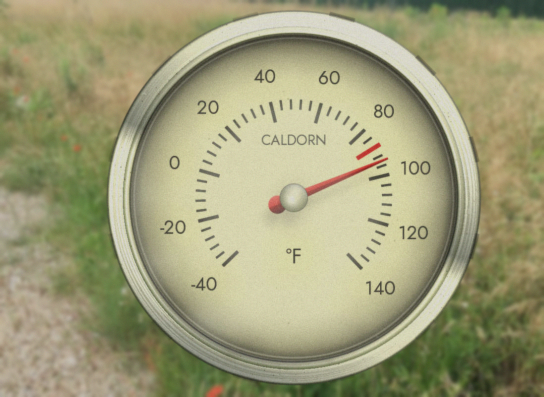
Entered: value=94 unit=°F
